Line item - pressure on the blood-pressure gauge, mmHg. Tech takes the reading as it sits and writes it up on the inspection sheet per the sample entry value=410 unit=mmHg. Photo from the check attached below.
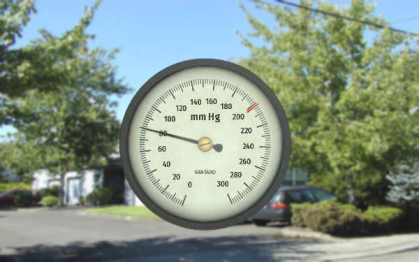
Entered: value=80 unit=mmHg
